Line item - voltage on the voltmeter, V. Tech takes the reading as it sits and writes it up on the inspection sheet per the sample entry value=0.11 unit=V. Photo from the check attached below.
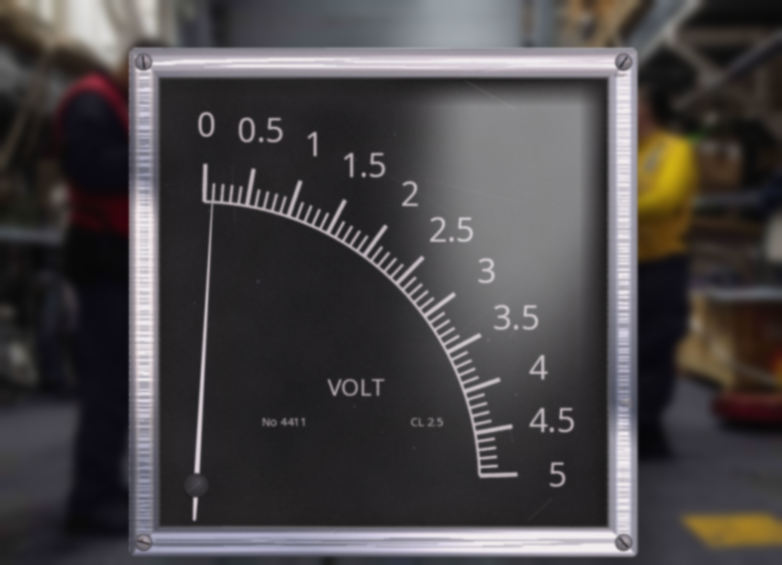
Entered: value=0.1 unit=V
